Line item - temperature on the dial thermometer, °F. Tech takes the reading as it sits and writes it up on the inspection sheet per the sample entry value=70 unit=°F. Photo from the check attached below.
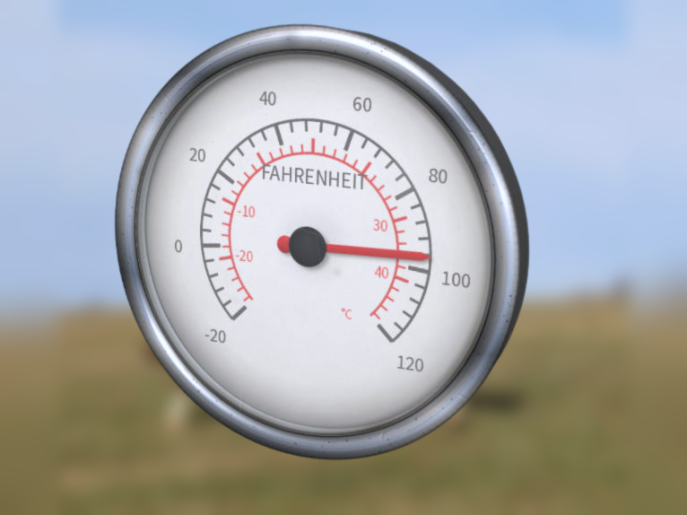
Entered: value=96 unit=°F
